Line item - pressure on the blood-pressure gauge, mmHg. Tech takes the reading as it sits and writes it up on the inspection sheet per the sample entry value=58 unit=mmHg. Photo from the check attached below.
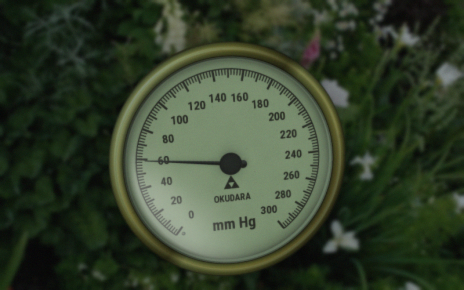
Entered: value=60 unit=mmHg
